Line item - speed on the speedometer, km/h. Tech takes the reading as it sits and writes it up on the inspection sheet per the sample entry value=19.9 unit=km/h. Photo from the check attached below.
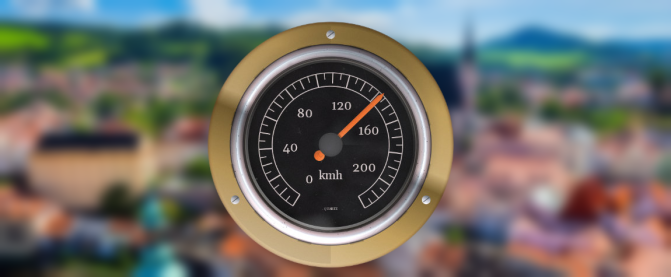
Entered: value=142.5 unit=km/h
